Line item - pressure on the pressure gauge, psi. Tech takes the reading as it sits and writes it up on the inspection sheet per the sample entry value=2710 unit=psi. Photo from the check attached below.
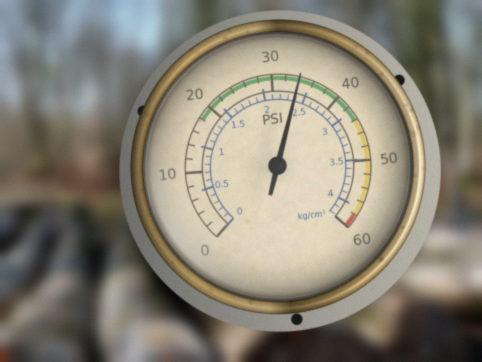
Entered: value=34 unit=psi
